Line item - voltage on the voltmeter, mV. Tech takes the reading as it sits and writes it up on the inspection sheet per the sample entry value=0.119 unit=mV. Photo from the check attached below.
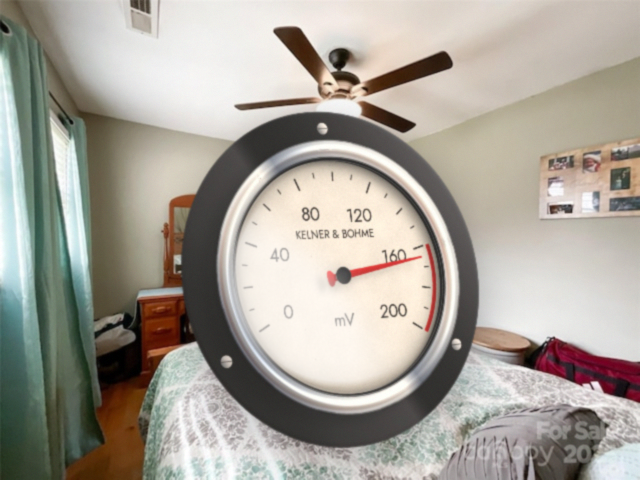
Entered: value=165 unit=mV
